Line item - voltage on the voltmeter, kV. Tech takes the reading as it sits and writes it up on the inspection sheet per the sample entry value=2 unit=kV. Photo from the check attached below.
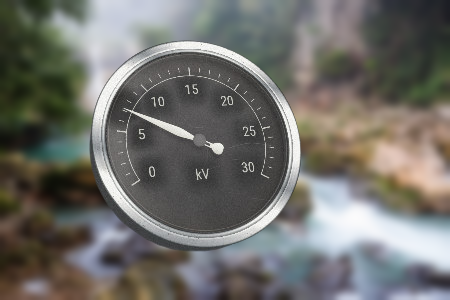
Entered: value=7 unit=kV
